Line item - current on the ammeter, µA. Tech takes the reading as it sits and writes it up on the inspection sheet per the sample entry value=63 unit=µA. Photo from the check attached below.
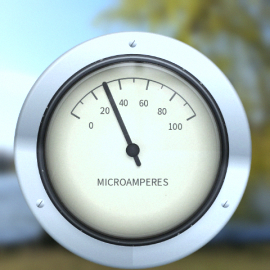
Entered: value=30 unit=µA
